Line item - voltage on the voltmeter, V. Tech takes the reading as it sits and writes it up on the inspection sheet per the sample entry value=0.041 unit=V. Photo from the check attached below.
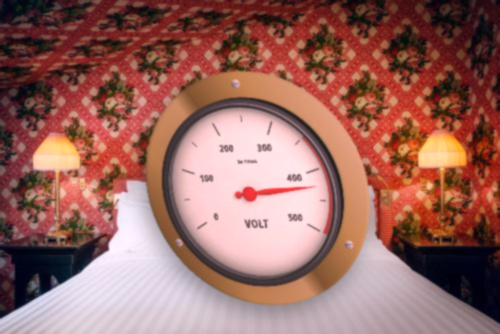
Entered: value=425 unit=V
